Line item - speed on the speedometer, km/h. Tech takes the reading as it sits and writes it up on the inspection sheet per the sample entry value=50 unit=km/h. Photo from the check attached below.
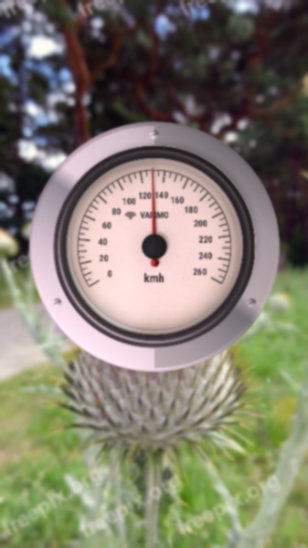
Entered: value=130 unit=km/h
